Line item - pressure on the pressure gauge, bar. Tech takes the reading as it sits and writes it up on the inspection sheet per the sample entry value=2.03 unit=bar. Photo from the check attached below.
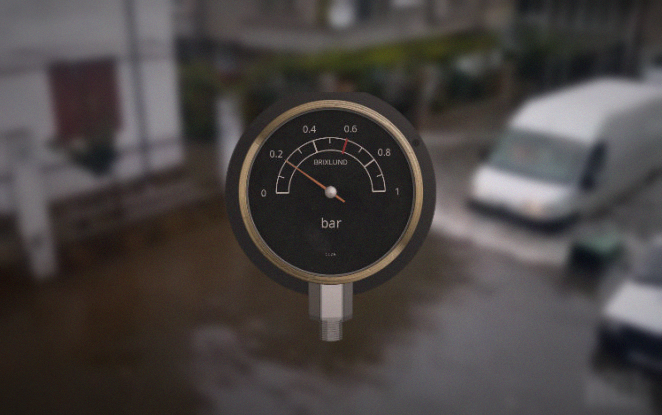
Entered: value=0.2 unit=bar
